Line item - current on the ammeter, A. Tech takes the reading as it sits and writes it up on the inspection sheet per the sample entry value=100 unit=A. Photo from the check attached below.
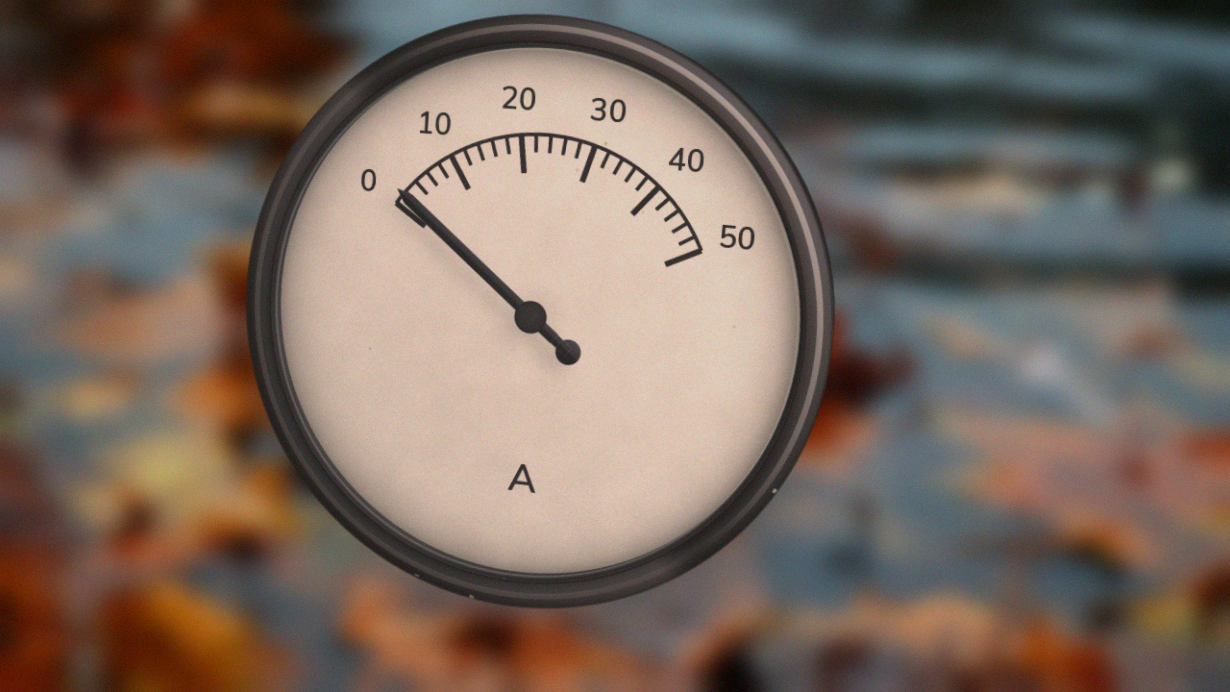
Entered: value=2 unit=A
